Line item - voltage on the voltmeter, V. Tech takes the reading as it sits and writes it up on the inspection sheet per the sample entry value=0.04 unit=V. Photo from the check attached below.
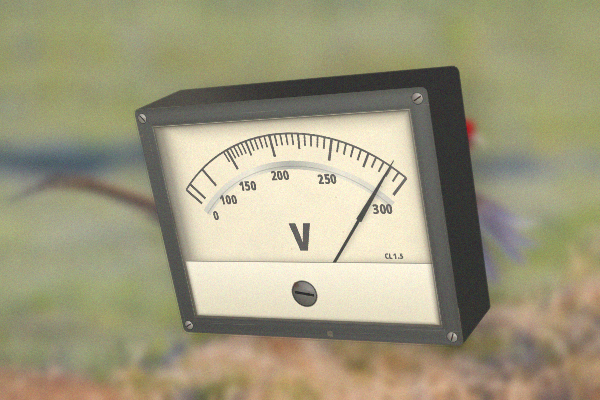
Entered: value=290 unit=V
